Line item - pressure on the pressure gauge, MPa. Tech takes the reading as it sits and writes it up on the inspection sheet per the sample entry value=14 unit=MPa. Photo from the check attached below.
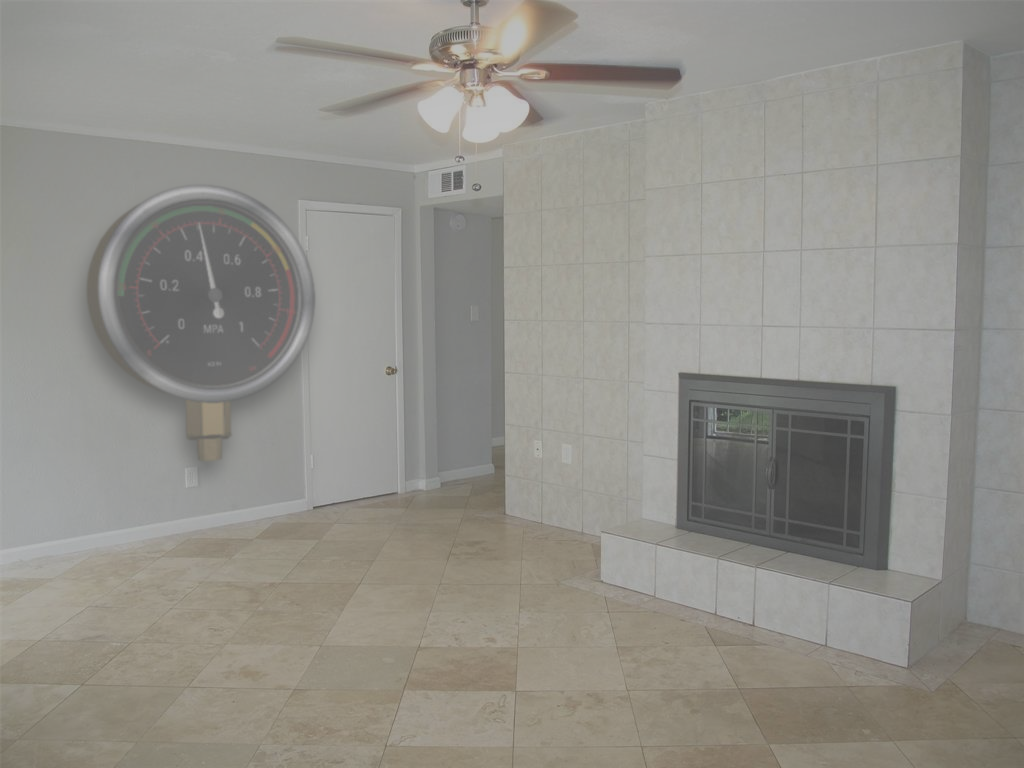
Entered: value=0.45 unit=MPa
